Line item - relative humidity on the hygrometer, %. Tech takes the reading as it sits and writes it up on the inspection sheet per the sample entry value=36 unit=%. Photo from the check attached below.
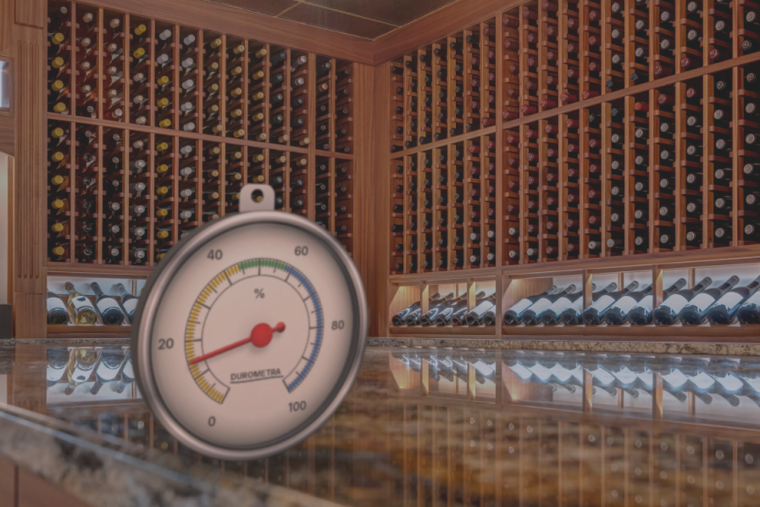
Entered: value=15 unit=%
